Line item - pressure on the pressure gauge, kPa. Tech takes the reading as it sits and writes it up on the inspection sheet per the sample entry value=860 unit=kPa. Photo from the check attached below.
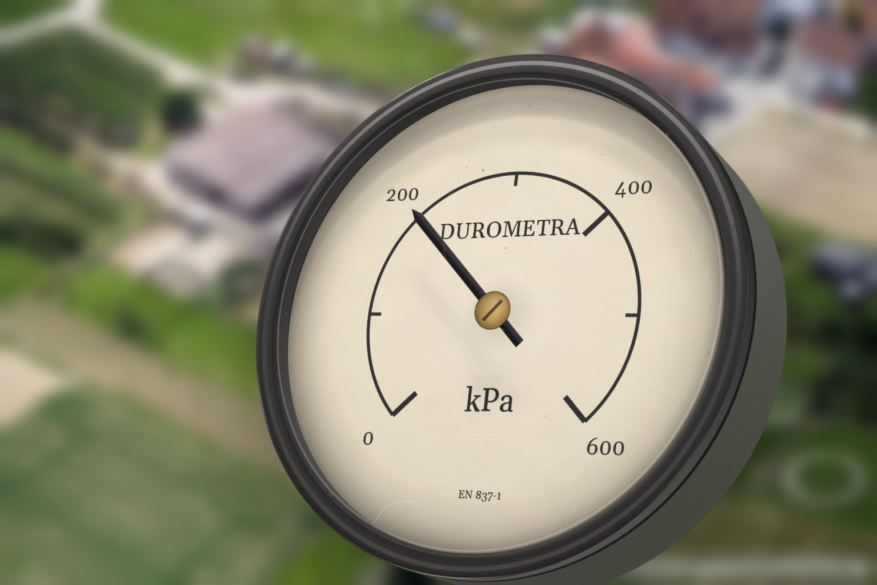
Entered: value=200 unit=kPa
